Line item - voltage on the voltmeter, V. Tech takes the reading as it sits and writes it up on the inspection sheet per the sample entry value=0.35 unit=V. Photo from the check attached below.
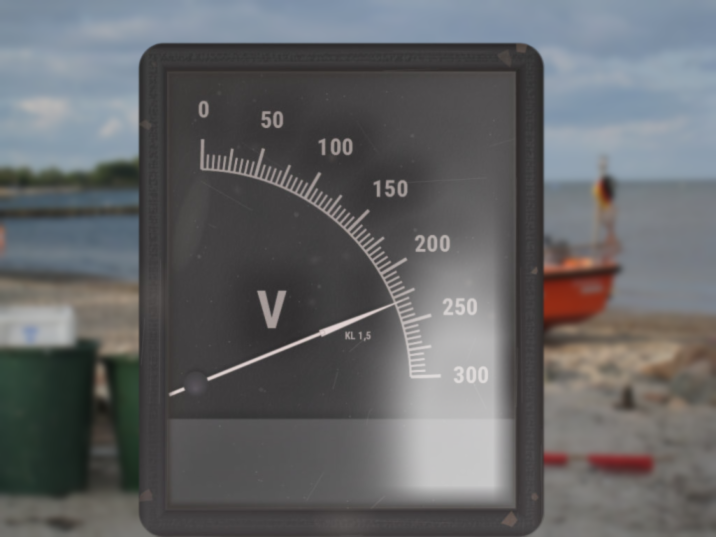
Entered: value=230 unit=V
